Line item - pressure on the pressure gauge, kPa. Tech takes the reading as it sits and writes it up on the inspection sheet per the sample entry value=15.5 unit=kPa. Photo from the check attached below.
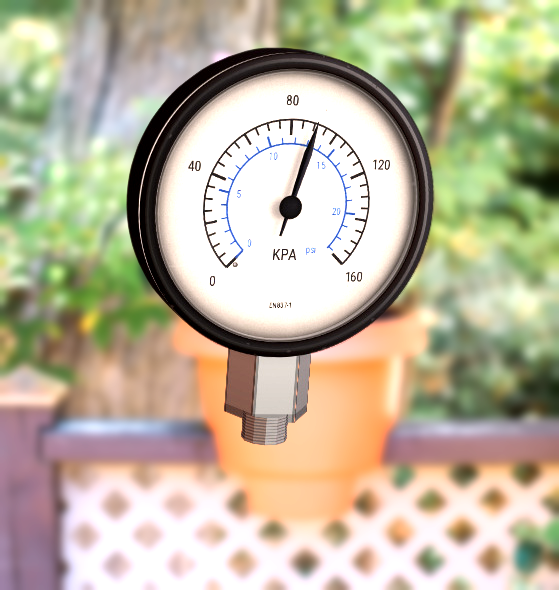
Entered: value=90 unit=kPa
